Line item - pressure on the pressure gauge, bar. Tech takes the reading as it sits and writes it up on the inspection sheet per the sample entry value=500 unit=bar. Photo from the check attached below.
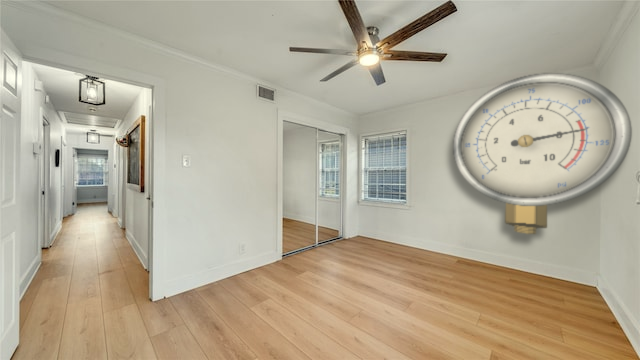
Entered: value=8 unit=bar
